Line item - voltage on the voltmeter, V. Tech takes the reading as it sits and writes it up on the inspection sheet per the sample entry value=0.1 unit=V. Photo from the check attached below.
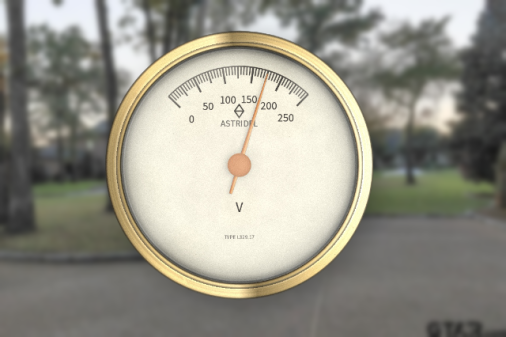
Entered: value=175 unit=V
